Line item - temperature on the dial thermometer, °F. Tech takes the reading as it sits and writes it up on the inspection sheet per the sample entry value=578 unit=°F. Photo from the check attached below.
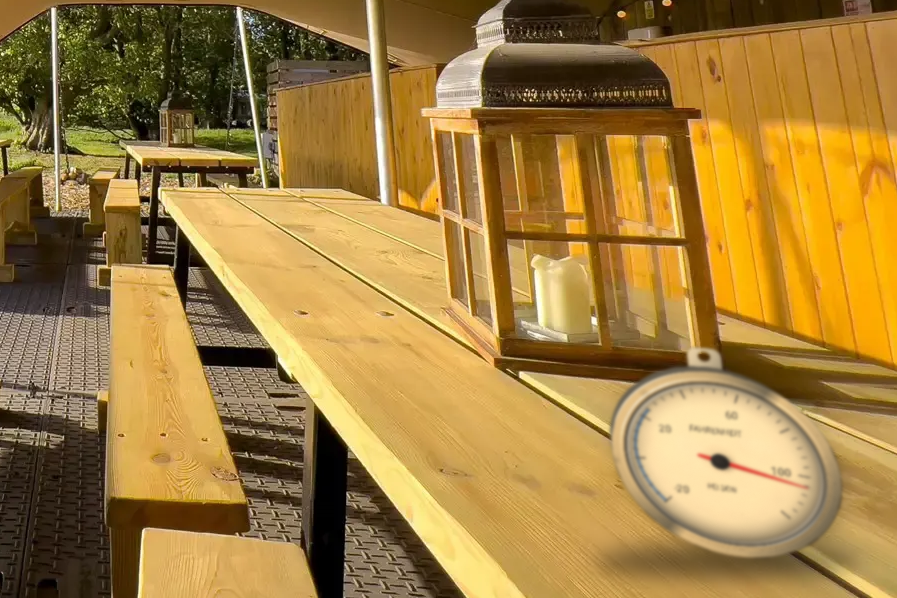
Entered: value=104 unit=°F
